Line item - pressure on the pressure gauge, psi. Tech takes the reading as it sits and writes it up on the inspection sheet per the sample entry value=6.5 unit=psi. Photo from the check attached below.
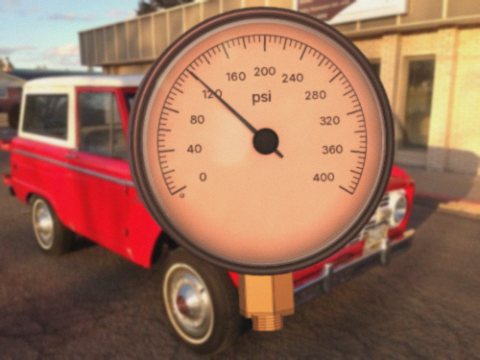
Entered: value=120 unit=psi
